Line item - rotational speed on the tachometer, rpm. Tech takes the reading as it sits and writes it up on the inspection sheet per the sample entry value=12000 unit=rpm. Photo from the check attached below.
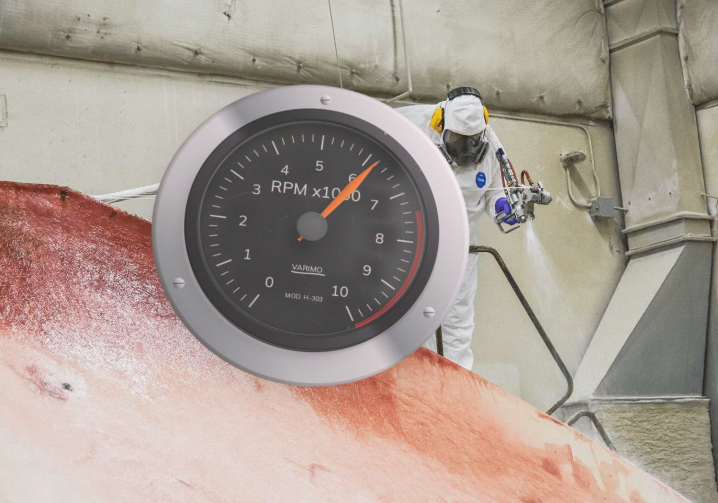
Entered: value=6200 unit=rpm
